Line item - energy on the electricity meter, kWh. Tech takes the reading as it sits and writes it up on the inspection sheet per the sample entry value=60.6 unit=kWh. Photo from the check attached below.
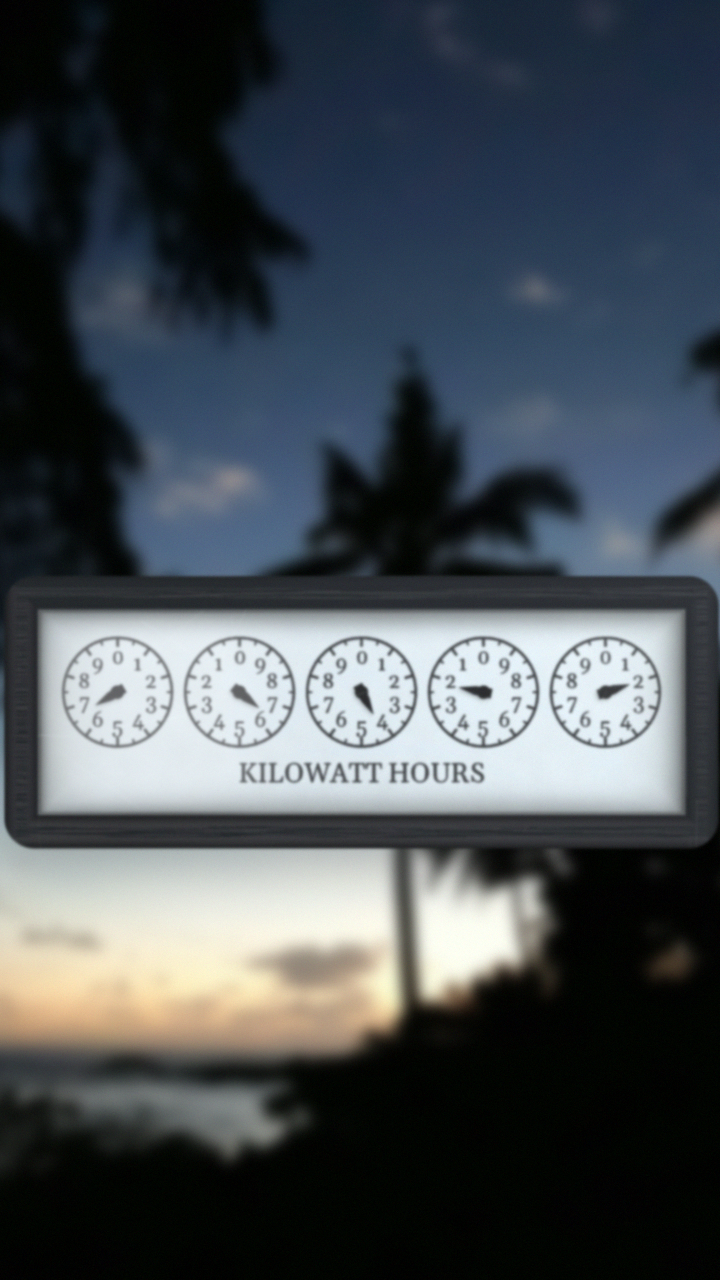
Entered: value=66422 unit=kWh
